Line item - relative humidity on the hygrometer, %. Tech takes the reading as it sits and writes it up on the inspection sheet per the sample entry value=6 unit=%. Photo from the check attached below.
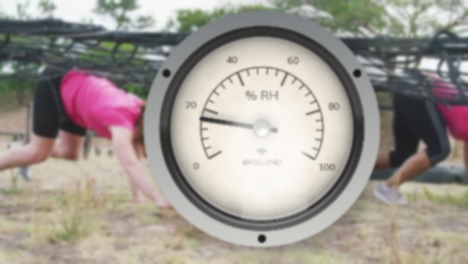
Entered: value=16 unit=%
